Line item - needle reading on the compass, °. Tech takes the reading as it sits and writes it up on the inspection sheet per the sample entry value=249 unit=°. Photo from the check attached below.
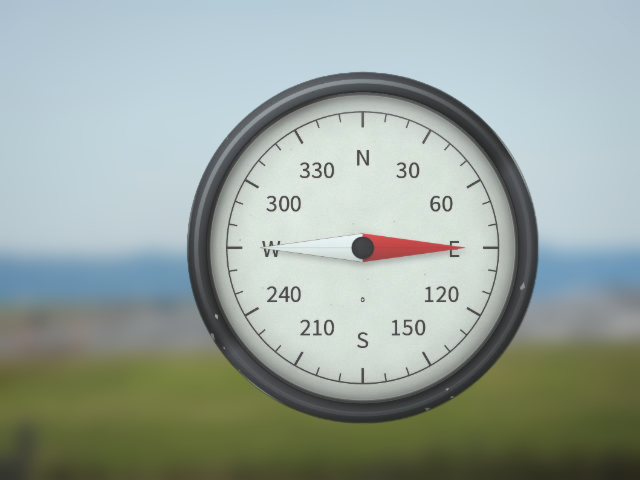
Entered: value=90 unit=°
